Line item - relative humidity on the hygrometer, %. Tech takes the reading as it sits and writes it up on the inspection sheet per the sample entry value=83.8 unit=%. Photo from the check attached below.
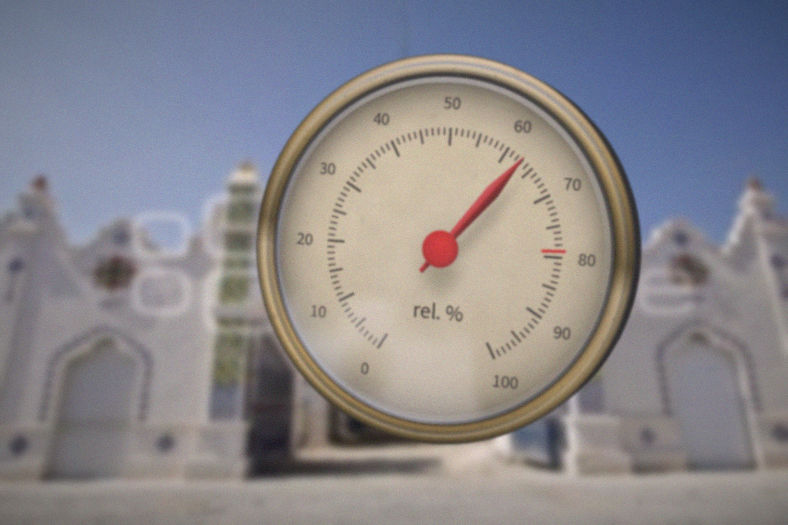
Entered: value=63 unit=%
